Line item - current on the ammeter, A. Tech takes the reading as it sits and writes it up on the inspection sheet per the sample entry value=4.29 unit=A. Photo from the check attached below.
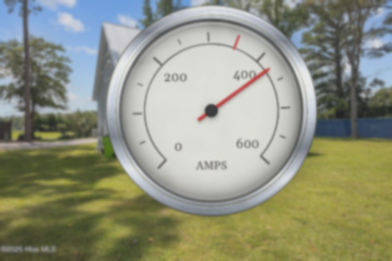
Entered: value=425 unit=A
